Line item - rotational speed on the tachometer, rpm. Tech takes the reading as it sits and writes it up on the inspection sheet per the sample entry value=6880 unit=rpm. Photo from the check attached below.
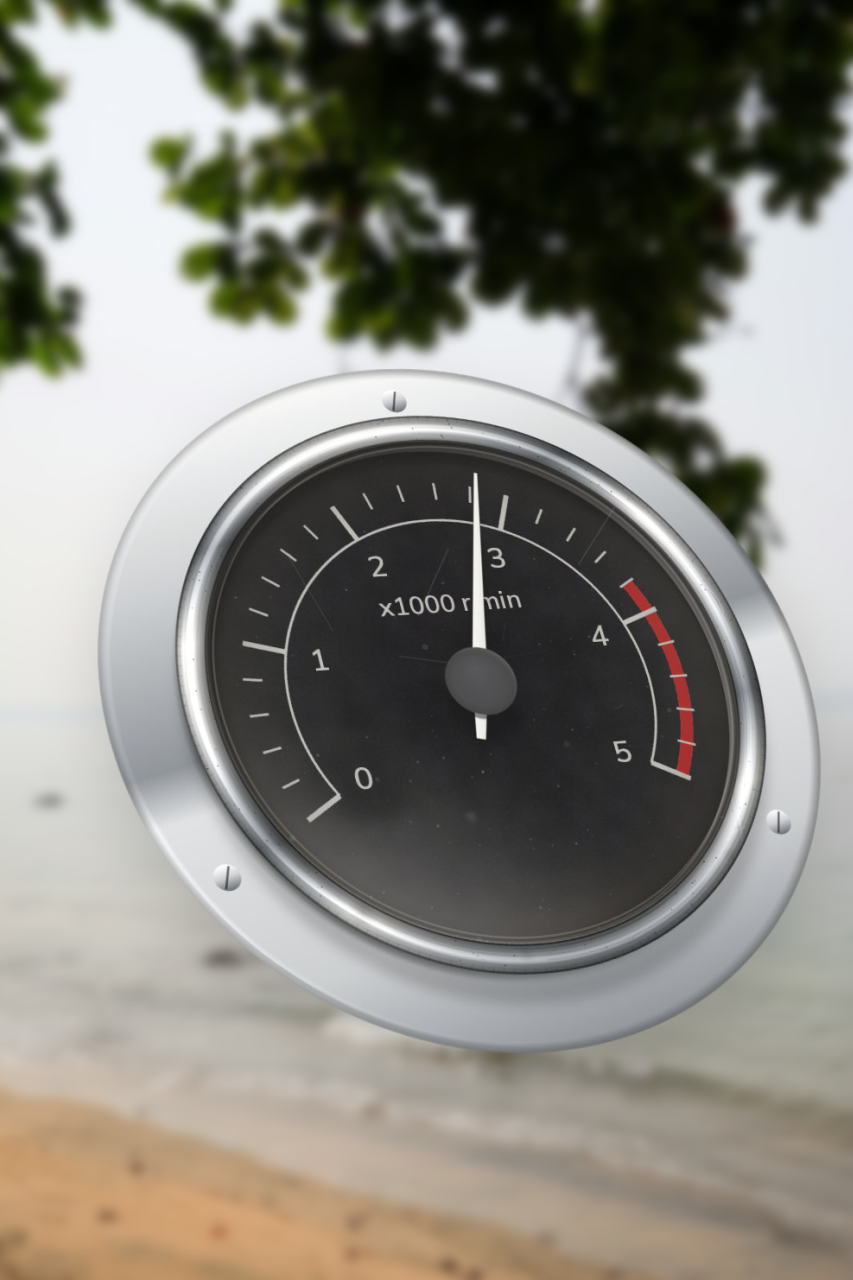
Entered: value=2800 unit=rpm
